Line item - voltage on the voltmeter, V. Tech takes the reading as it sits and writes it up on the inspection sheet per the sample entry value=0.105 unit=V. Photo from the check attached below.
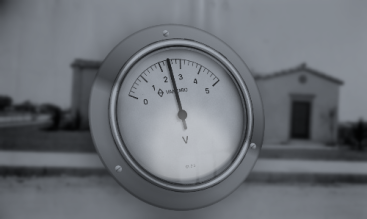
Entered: value=2.4 unit=V
